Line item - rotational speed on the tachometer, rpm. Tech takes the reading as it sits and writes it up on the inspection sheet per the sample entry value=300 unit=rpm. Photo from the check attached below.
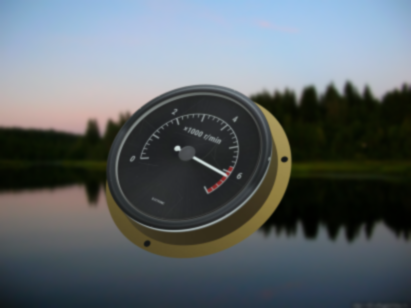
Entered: value=6200 unit=rpm
